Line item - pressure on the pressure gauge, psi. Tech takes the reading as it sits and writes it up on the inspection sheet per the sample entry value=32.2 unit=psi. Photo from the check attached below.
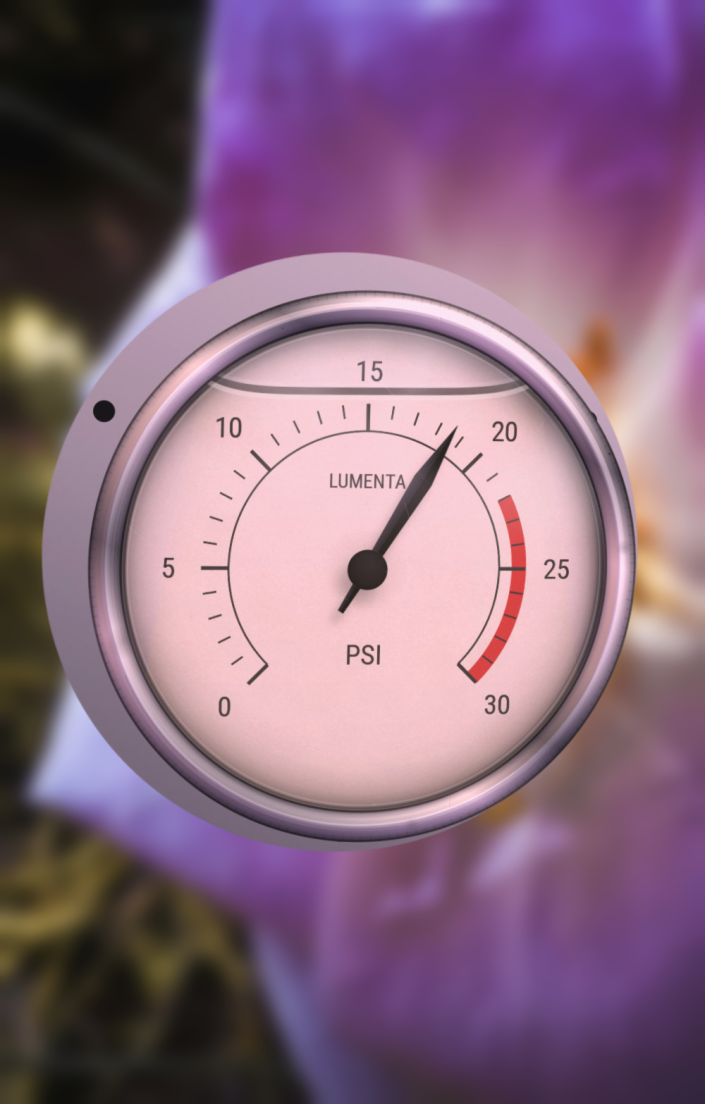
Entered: value=18.5 unit=psi
